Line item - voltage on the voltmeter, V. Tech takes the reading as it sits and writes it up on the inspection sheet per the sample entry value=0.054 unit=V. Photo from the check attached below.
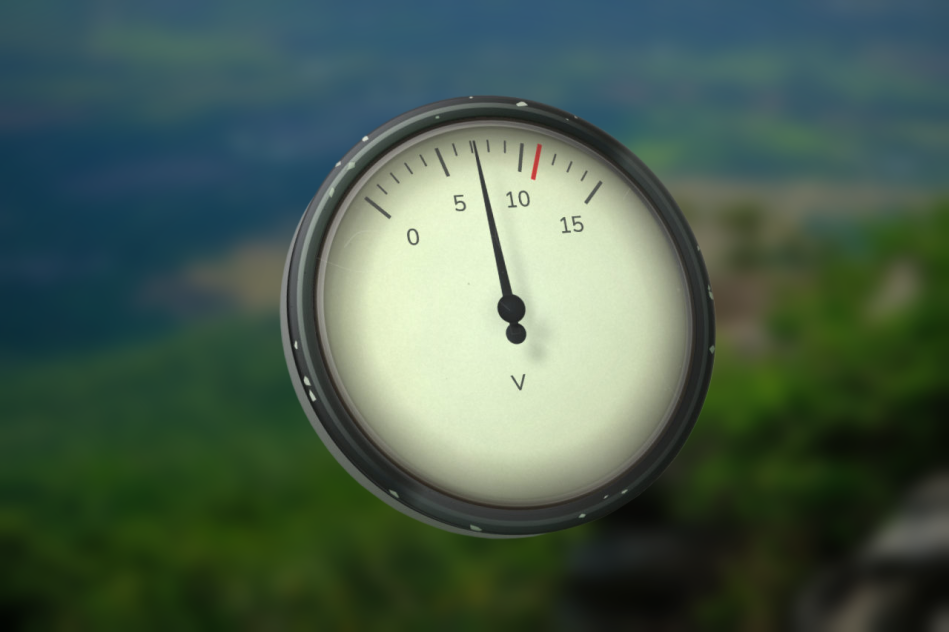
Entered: value=7 unit=V
